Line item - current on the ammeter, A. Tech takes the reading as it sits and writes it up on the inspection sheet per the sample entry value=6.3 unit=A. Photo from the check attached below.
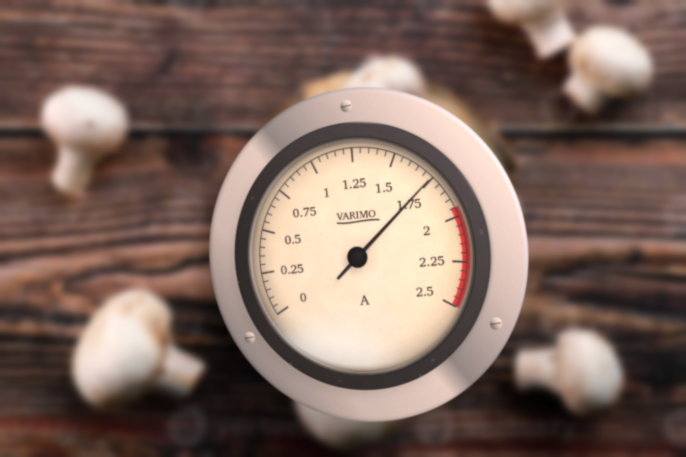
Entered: value=1.75 unit=A
